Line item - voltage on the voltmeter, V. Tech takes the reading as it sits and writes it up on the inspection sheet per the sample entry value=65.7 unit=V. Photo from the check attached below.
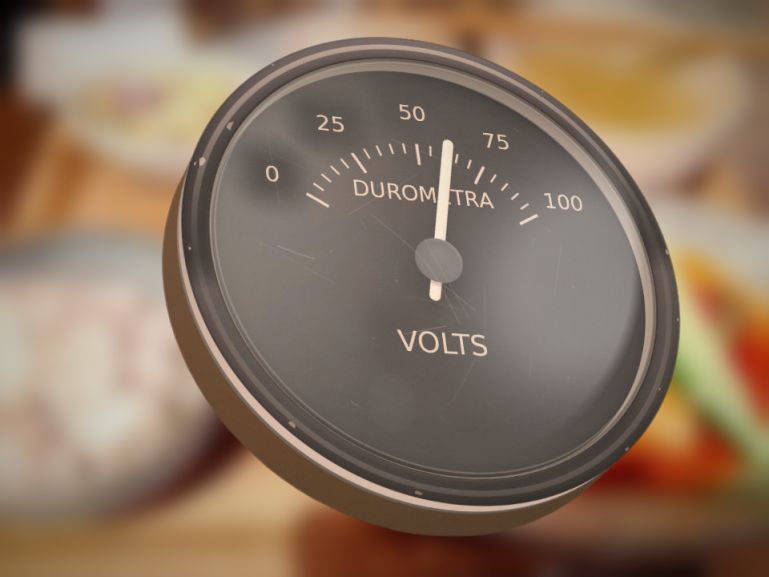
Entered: value=60 unit=V
